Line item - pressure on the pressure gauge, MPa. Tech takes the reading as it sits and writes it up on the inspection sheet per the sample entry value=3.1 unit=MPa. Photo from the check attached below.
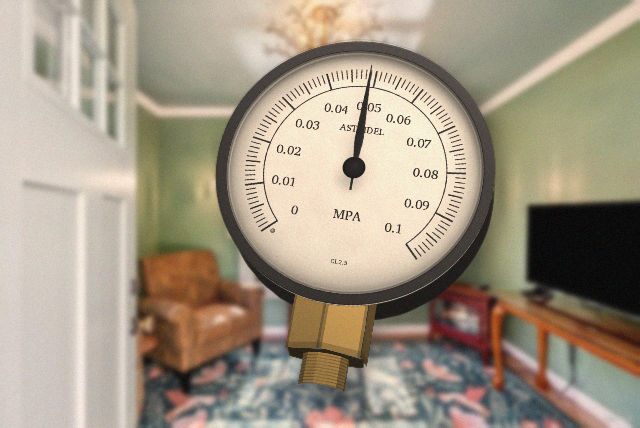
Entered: value=0.049 unit=MPa
